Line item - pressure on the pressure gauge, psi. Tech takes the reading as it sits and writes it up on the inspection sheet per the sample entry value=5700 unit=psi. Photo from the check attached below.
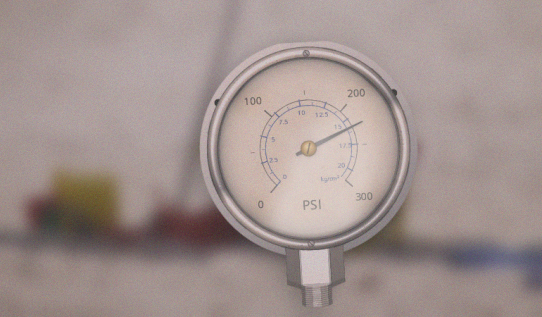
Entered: value=225 unit=psi
